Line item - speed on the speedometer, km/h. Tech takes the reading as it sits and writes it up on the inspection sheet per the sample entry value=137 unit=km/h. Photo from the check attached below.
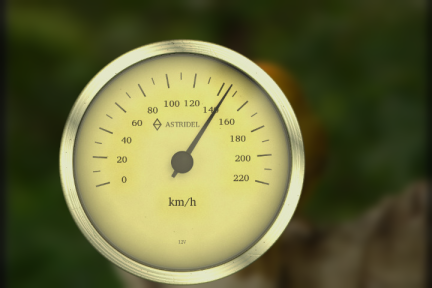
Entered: value=145 unit=km/h
